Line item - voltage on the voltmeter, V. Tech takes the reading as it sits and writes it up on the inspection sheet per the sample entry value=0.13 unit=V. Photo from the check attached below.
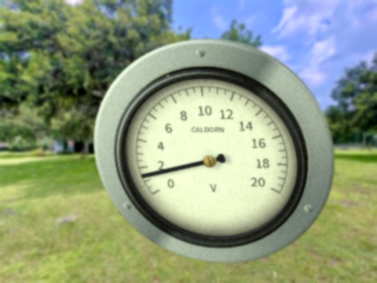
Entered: value=1.5 unit=V
